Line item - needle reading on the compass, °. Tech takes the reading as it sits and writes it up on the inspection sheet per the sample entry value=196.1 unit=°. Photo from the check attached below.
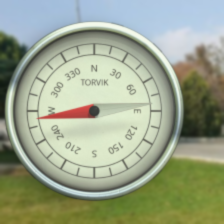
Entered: value=262.5 unit=°
